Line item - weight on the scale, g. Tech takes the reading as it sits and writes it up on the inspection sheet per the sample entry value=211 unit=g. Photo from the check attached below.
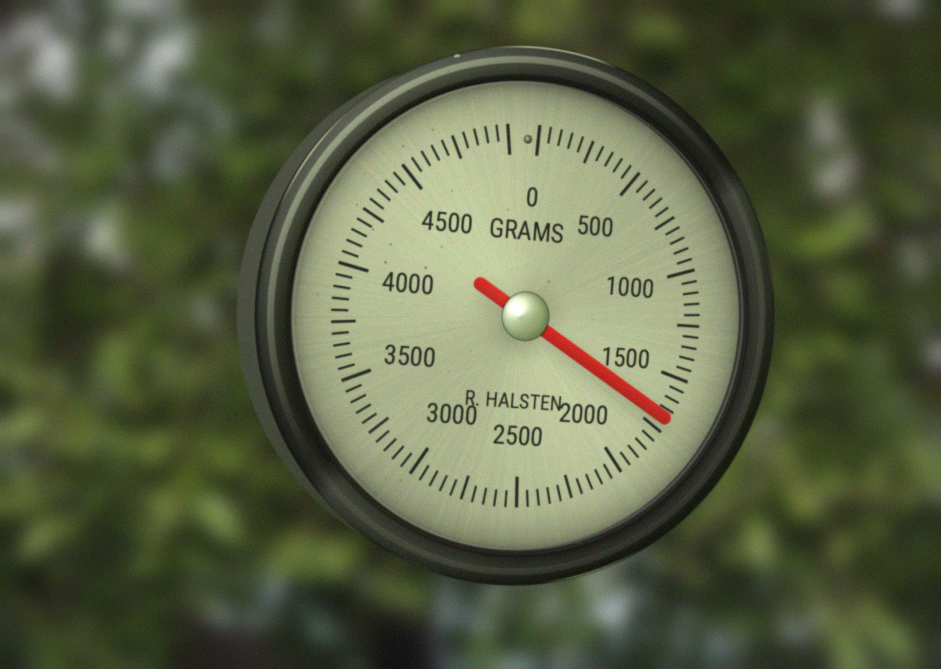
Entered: value=1700 unit=g
